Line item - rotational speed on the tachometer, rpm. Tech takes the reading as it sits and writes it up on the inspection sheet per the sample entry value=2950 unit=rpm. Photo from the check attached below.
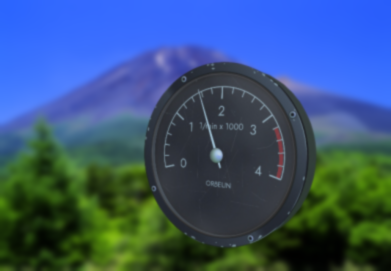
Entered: value=1600 unit=rpm
